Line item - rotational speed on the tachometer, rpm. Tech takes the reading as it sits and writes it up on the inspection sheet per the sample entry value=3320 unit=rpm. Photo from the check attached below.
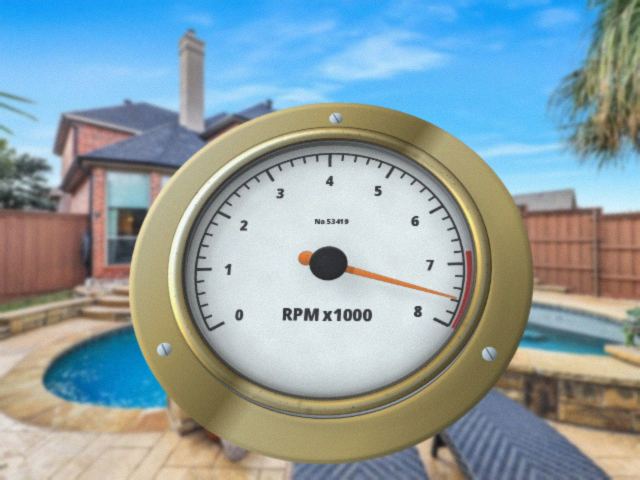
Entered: value=7600 unit=rpm
